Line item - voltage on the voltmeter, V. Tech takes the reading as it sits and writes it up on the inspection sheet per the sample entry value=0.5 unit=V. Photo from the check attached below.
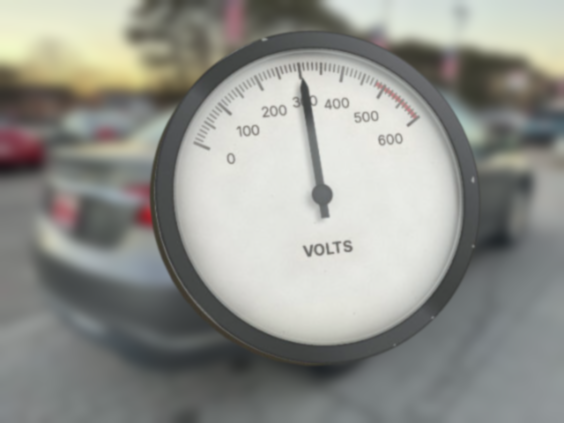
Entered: value=300 unit=V
